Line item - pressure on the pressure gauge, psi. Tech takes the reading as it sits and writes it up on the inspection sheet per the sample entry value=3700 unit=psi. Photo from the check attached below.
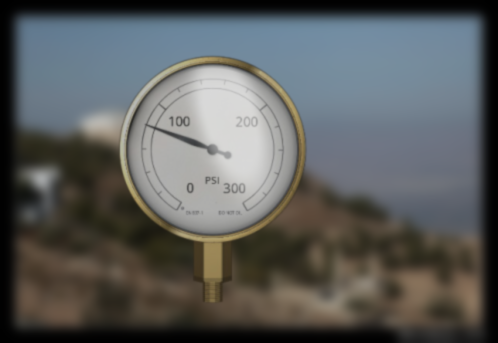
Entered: value=80 unit=psi
